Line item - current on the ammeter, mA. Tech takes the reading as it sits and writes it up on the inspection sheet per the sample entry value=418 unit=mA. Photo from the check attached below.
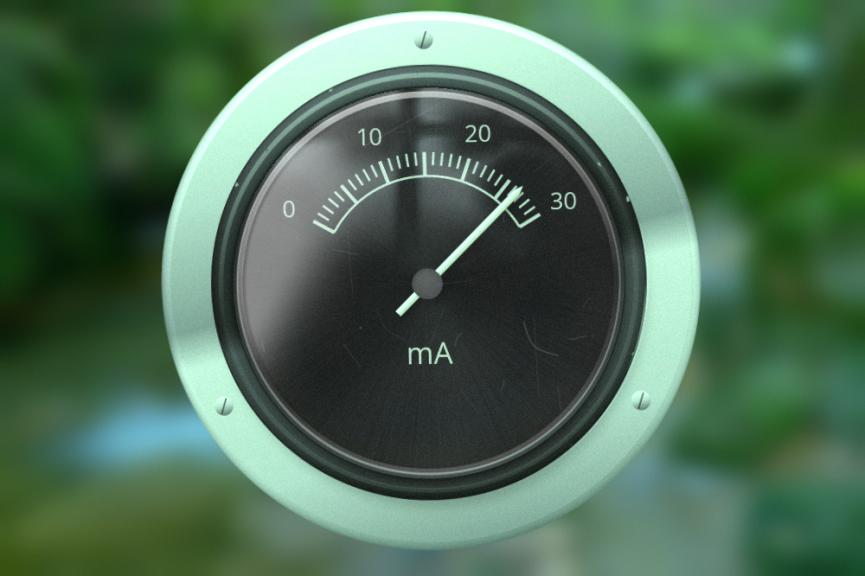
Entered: value=26.5 unit=mA
